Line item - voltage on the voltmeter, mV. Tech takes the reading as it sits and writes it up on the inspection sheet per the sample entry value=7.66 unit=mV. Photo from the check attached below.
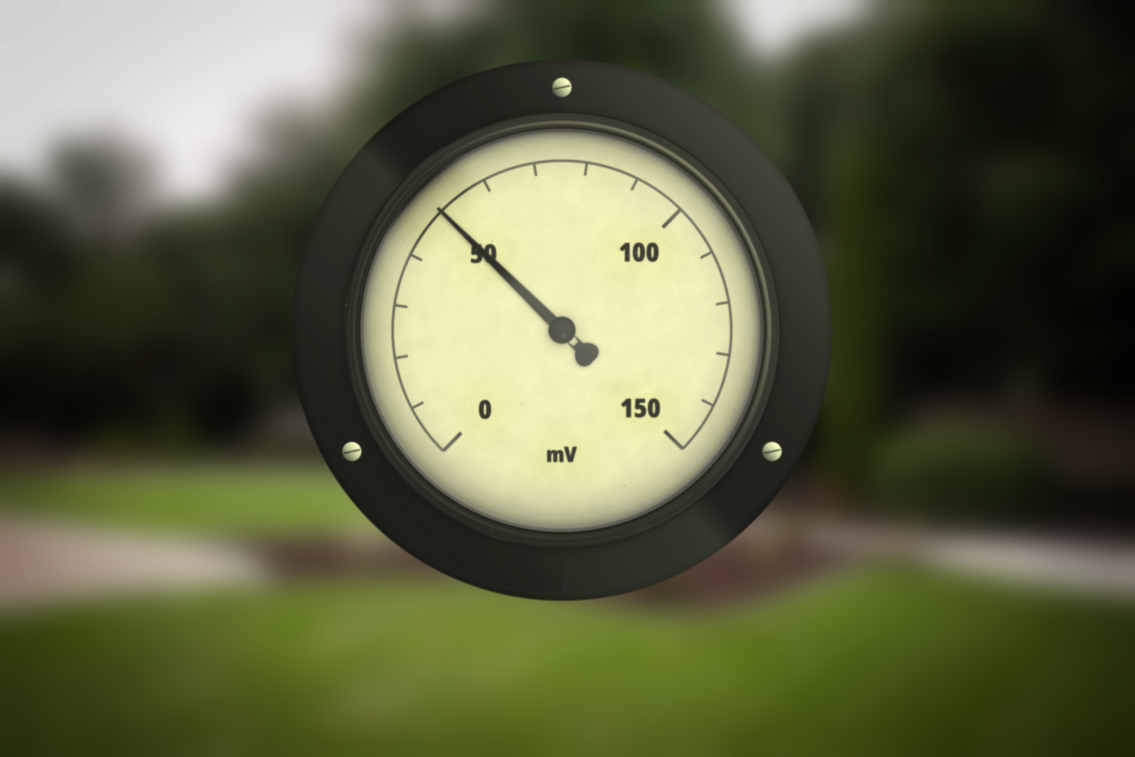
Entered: value=50 unit=mV
